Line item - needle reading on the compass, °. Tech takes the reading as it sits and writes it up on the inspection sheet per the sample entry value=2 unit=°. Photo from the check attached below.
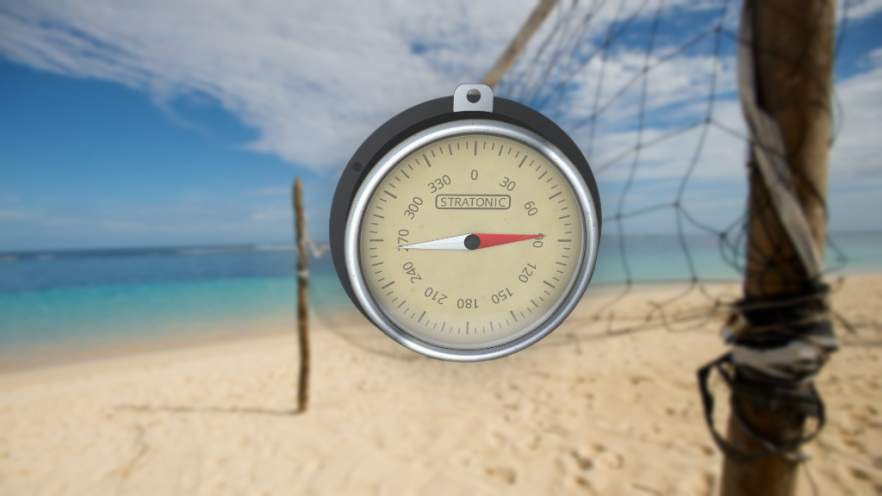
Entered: value=85 unit=°
